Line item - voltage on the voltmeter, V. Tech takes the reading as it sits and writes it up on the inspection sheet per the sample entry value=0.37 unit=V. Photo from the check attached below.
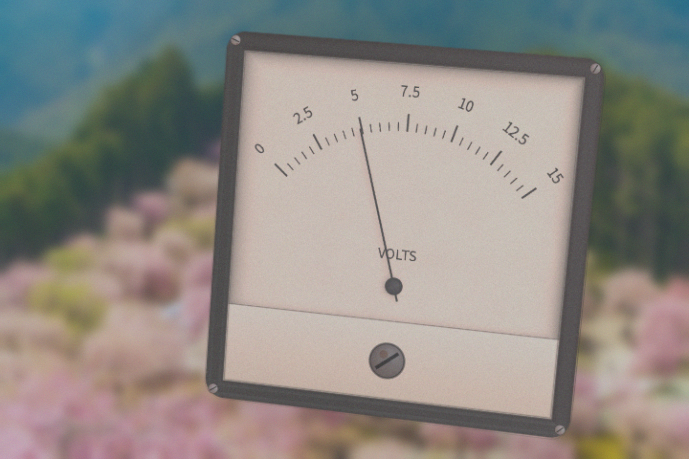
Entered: value=5 unit=V
